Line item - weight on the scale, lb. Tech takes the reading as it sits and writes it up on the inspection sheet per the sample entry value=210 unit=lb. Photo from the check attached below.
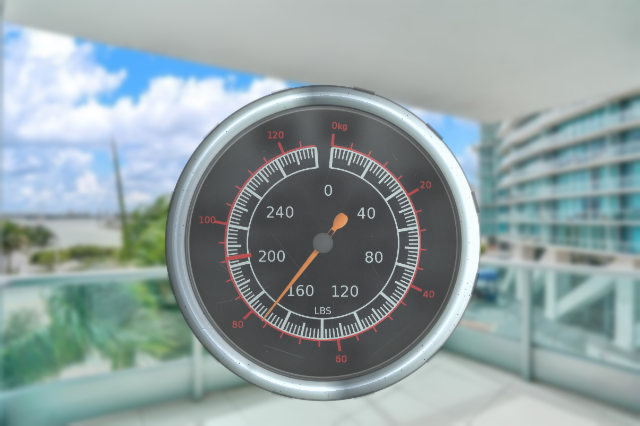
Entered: value=170 unit=lb
